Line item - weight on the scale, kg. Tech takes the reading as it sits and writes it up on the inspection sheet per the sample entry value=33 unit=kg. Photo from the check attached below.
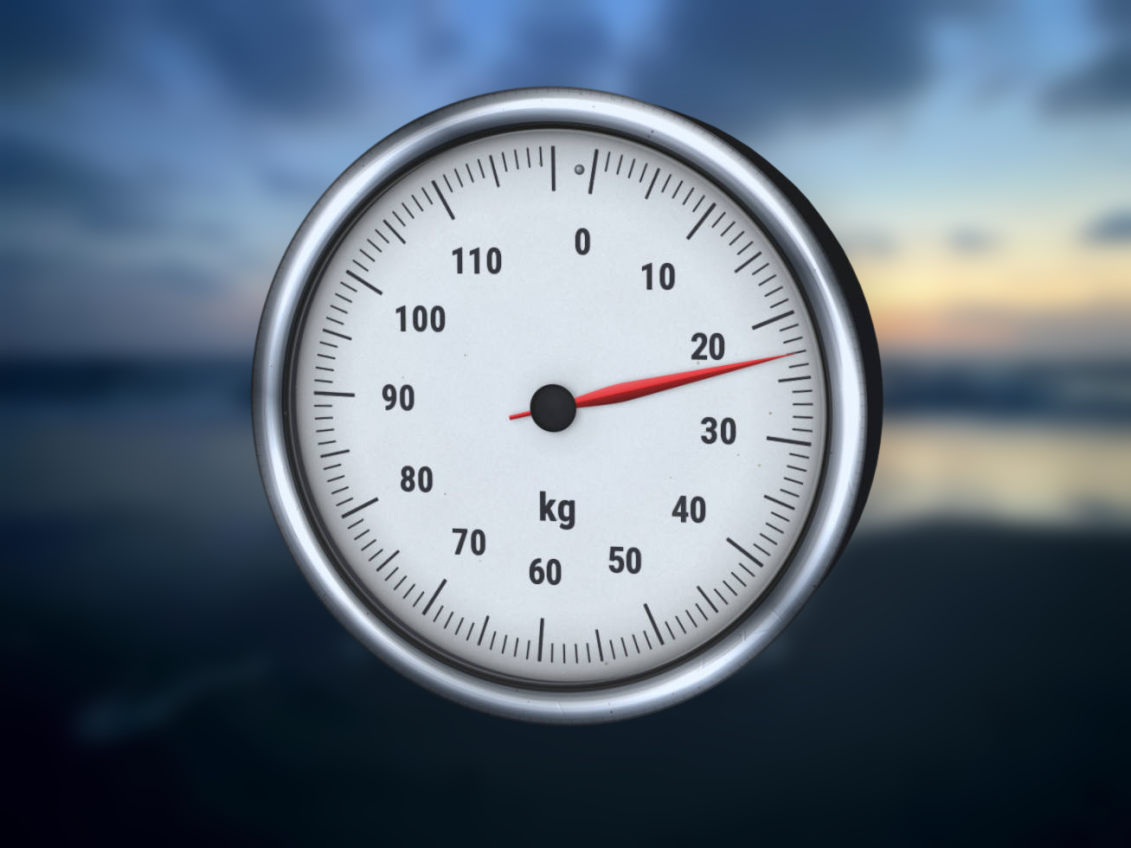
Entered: value=23 unit=kg
